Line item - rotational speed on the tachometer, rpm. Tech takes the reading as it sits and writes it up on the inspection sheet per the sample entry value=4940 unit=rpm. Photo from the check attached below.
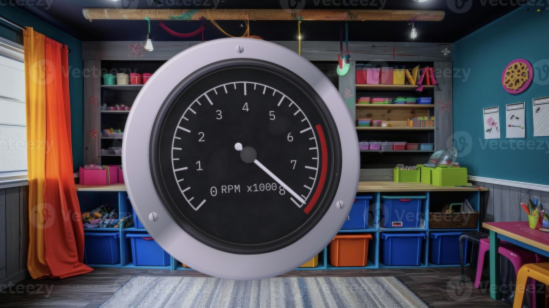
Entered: value=7875 unit=rpm
